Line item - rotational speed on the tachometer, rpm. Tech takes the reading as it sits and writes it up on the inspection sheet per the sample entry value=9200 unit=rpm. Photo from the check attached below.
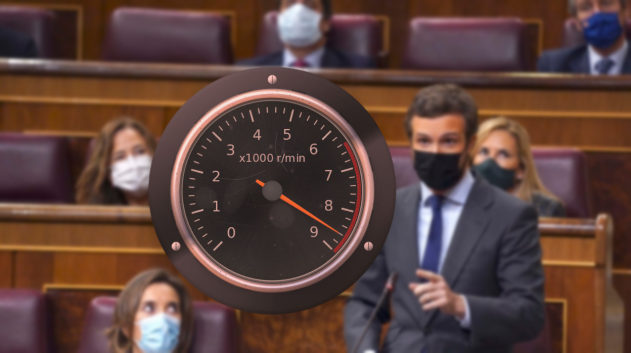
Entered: value=8600 unit=rpm
